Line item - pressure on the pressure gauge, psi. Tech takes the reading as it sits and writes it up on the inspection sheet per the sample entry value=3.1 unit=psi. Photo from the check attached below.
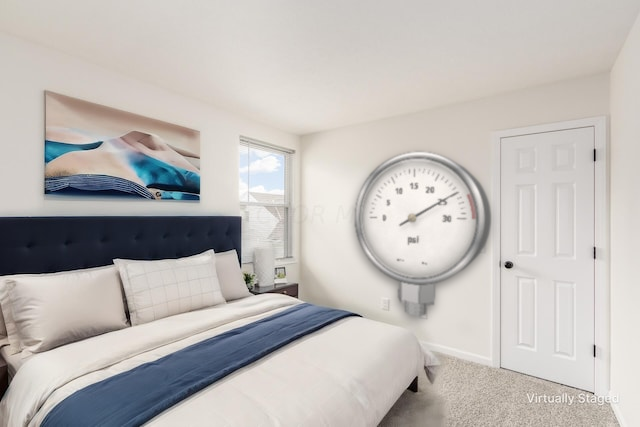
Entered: value=25 unit=psi
